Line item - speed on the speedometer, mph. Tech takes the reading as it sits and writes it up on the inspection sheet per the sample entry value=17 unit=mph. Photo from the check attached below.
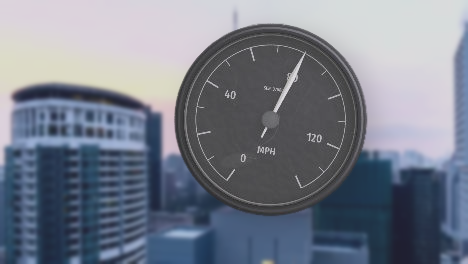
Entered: value=80 unit=mph
